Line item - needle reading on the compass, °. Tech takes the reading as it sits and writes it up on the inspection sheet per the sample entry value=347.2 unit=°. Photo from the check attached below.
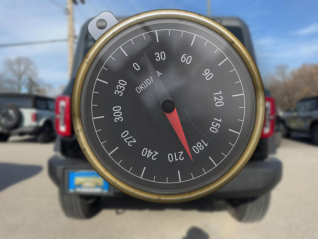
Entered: value=195 unit=°
